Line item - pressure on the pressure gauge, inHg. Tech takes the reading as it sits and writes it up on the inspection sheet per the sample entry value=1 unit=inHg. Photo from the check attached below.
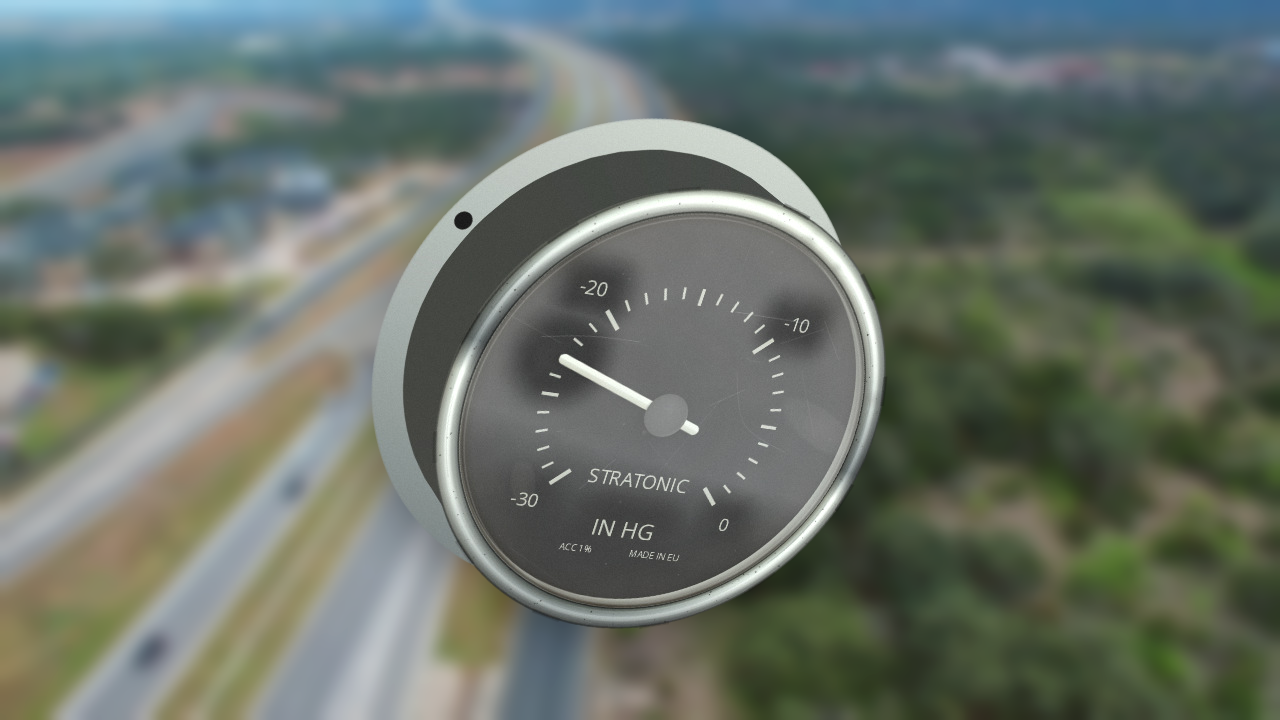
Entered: value=-23 unit=inHg
